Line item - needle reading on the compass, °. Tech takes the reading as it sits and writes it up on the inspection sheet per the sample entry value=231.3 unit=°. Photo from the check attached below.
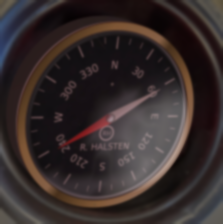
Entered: value=240 unit=°
